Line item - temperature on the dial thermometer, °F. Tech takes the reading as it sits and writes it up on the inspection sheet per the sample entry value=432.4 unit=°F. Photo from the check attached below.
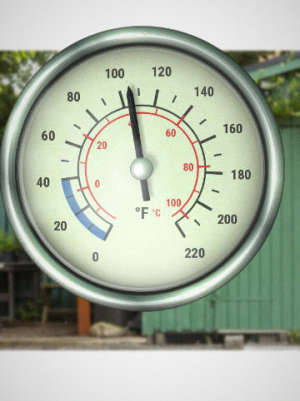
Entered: value=105 unit=°F
